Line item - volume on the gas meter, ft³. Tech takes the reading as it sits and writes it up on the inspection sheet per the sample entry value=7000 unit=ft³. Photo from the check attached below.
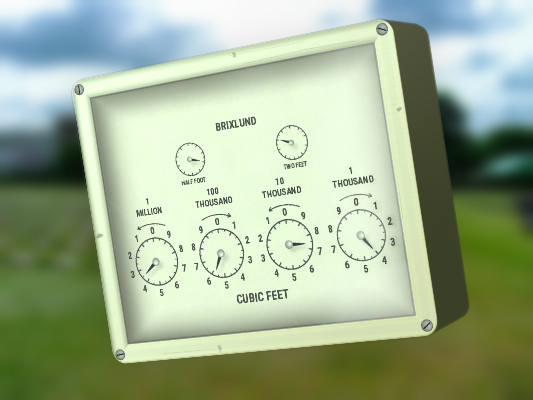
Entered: value=357400 unit=ft³
